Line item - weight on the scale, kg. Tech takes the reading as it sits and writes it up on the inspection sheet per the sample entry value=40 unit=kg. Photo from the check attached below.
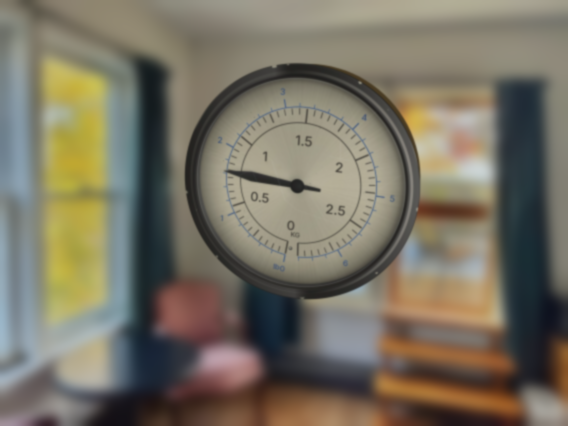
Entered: value=0.75 unit=kg
